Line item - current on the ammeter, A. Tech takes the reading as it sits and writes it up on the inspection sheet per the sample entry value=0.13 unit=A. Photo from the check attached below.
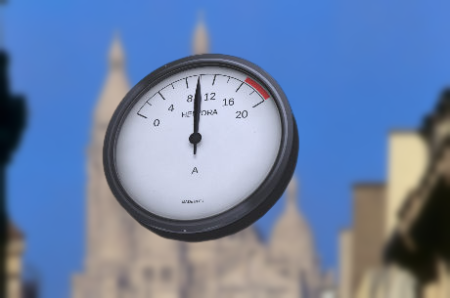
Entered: value=10 unit=A
